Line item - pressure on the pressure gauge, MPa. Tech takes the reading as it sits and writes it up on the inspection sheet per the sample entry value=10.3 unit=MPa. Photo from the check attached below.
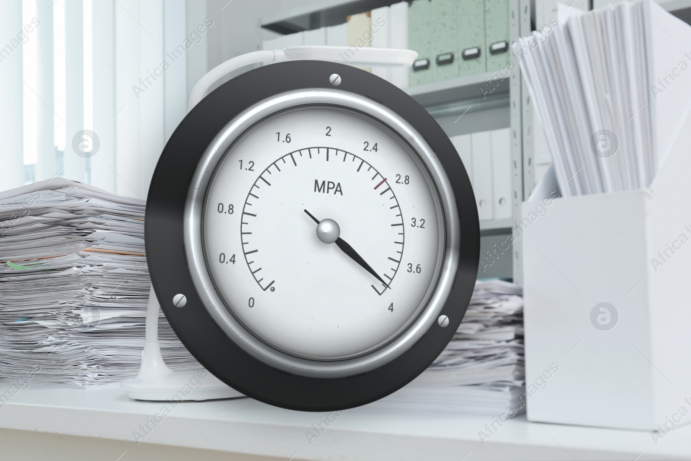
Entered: value=3.9 unit=MPa
